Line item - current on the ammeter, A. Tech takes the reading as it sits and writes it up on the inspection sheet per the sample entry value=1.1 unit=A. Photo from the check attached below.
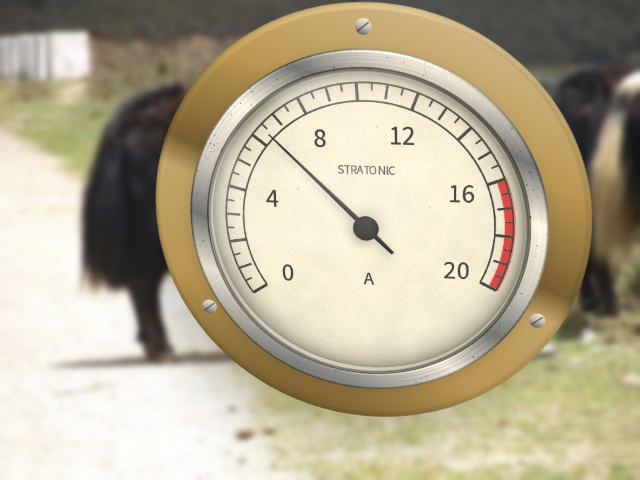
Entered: value=6.5 unit=A
